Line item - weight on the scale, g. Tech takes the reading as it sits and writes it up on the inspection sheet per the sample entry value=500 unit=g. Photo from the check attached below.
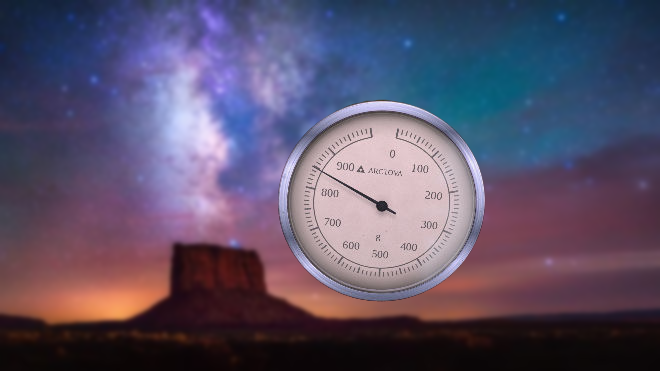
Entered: value=850 unit=g
